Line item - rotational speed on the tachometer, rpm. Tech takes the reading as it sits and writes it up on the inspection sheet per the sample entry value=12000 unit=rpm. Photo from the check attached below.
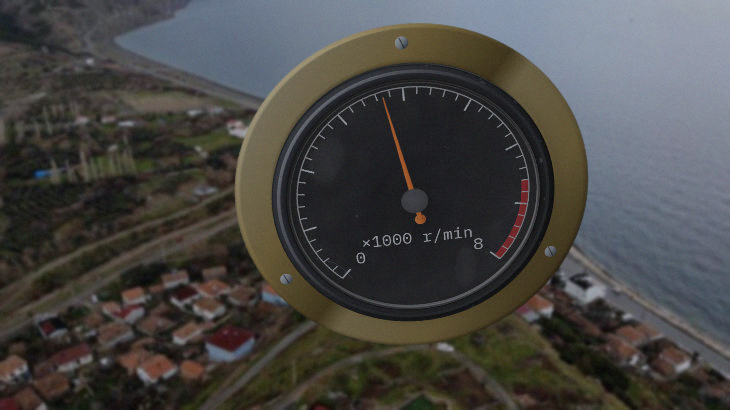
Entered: value=3700 unit=rpm
